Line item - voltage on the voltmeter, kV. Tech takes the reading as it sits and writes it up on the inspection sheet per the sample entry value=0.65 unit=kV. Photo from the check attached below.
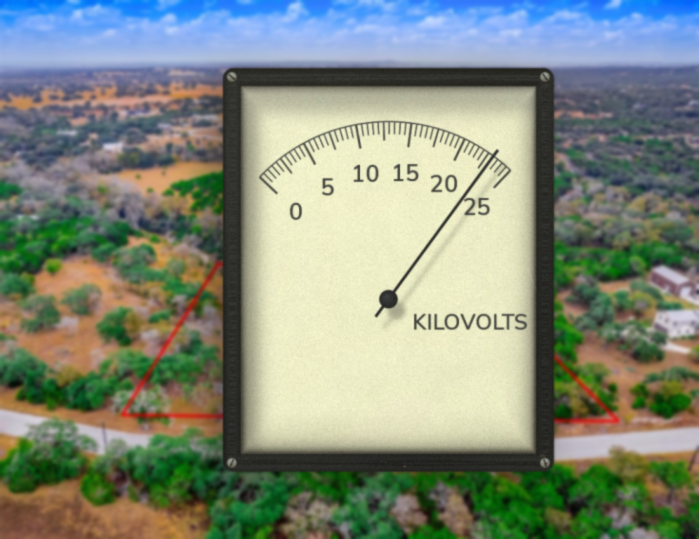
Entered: value=23 unit=kV
